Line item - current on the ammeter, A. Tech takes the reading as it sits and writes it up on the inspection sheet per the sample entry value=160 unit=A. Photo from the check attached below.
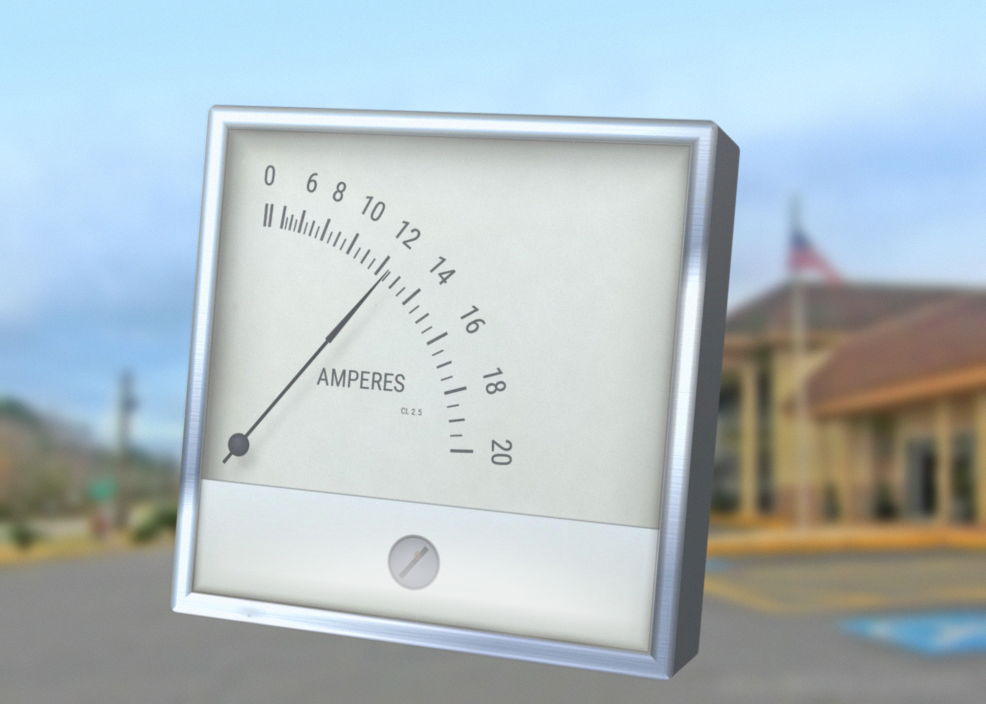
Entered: value=12.5 unit=A
